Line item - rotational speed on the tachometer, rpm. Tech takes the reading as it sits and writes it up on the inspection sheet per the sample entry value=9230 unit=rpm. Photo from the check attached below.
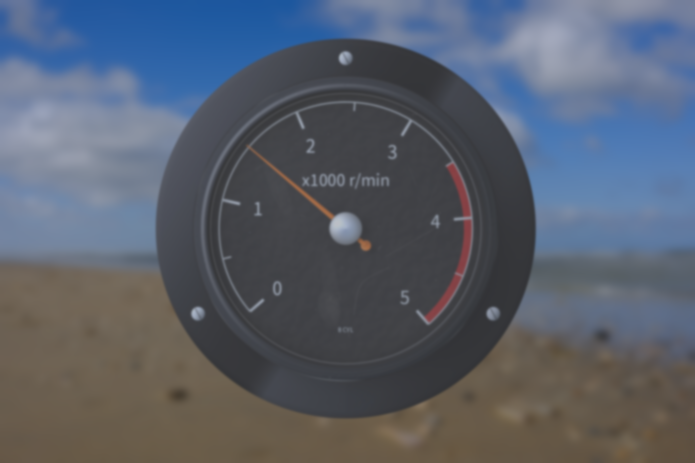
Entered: value=1500 unit=rpm
